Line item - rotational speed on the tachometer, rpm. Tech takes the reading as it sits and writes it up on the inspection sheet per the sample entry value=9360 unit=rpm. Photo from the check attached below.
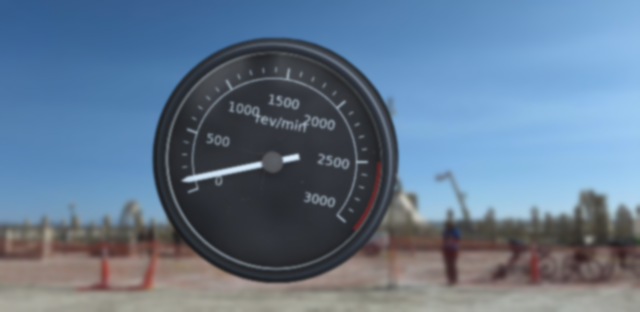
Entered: value=100 unit=rpm
